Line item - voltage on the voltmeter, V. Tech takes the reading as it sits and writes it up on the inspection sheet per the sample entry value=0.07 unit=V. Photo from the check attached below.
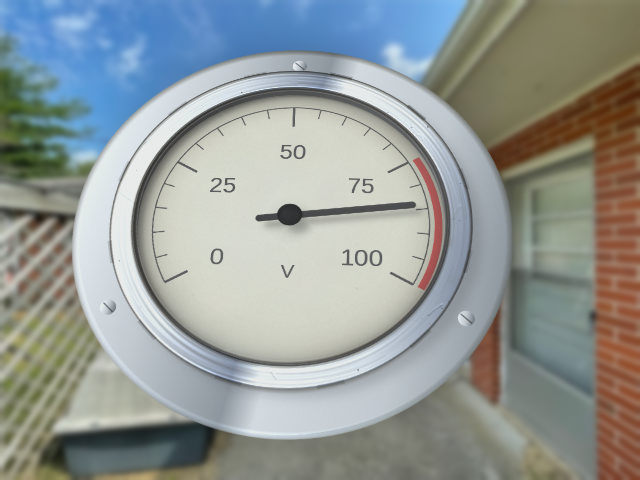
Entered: value=85 unit=V
